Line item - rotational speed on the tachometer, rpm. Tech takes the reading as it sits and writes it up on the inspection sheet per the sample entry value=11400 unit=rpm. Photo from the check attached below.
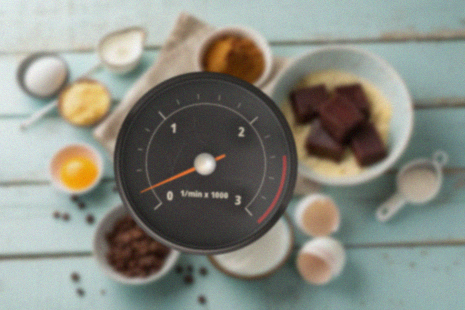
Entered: value=200 unit=rpm
